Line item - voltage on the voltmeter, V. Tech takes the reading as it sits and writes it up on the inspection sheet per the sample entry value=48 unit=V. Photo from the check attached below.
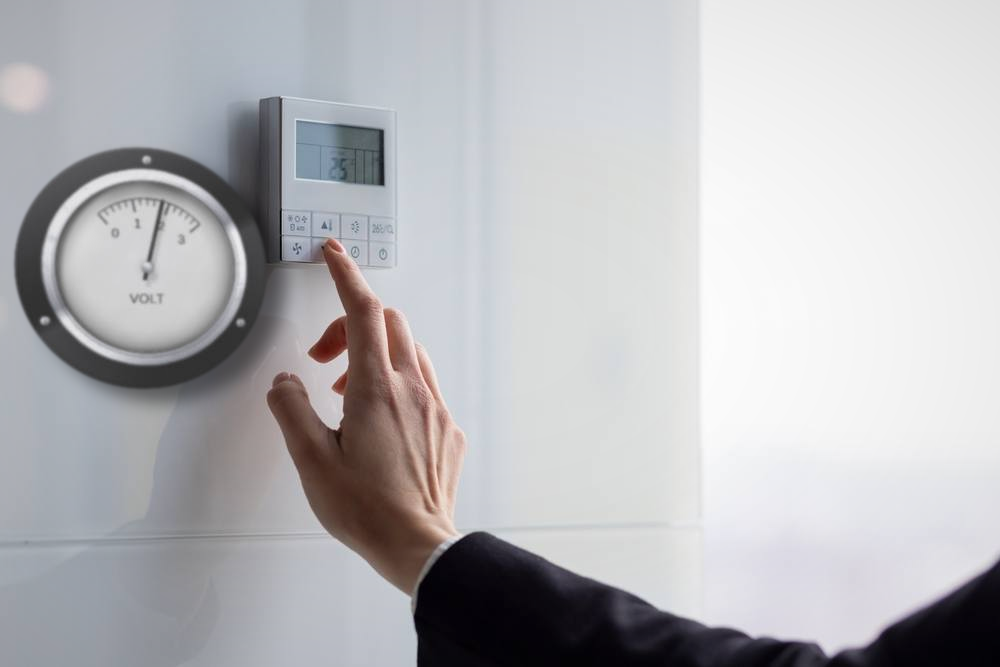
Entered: value=1.8 unit=V
